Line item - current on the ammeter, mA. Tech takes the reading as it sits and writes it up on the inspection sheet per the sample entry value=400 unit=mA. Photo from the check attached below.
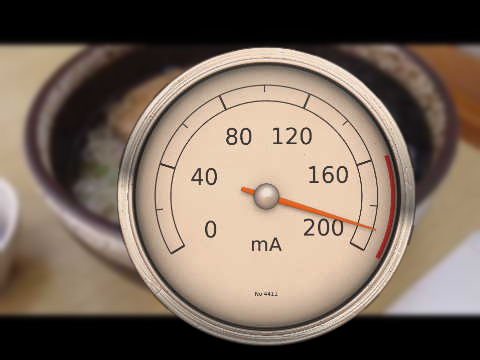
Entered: value=190 unit=mA
